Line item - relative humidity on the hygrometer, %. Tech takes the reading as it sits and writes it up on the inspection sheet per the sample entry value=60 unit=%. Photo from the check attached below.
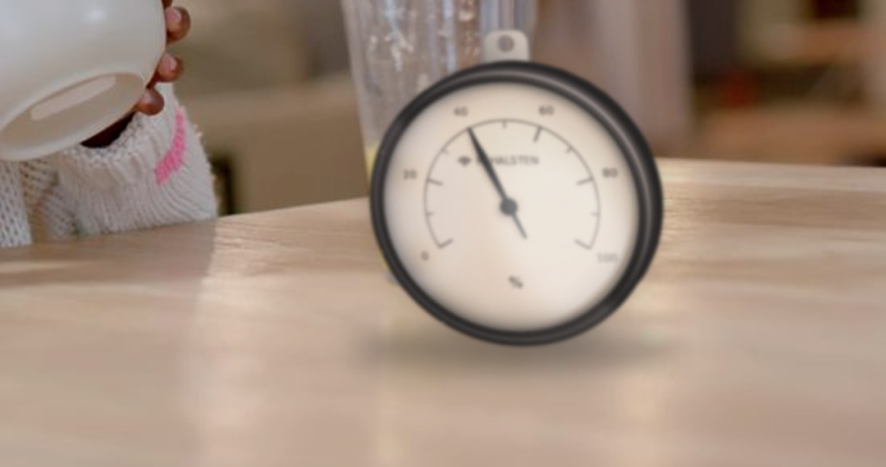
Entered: value=40 unit=%
